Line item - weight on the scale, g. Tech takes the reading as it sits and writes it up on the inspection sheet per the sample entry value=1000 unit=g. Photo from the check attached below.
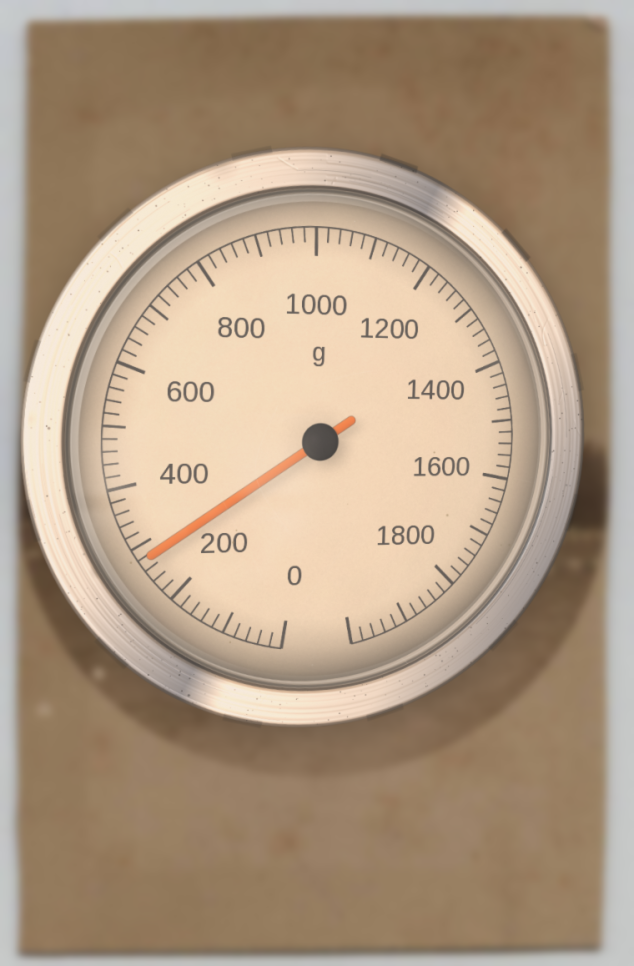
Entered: value=280 unit=g
